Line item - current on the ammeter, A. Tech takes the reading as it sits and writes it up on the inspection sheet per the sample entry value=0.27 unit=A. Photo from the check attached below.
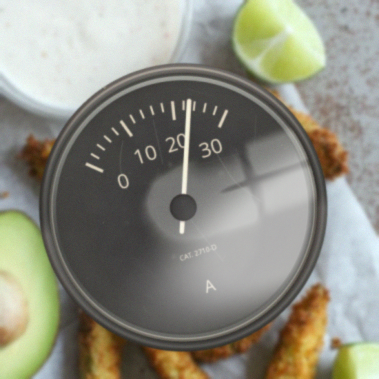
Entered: value=23 unit=A
